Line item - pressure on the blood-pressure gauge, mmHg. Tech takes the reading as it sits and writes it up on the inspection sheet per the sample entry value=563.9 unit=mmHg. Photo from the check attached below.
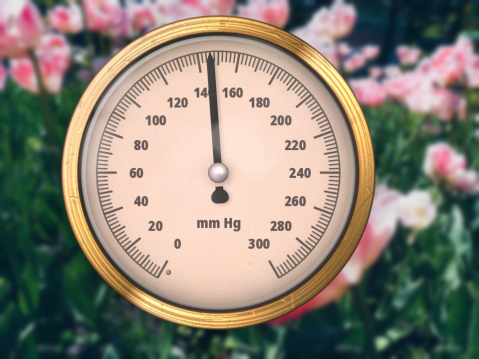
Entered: value=146 unit=mmHg
